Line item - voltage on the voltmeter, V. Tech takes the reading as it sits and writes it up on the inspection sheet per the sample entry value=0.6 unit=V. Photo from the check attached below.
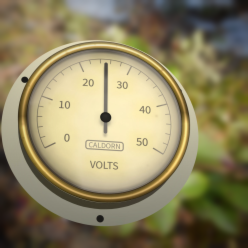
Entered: value=25 unit=V
